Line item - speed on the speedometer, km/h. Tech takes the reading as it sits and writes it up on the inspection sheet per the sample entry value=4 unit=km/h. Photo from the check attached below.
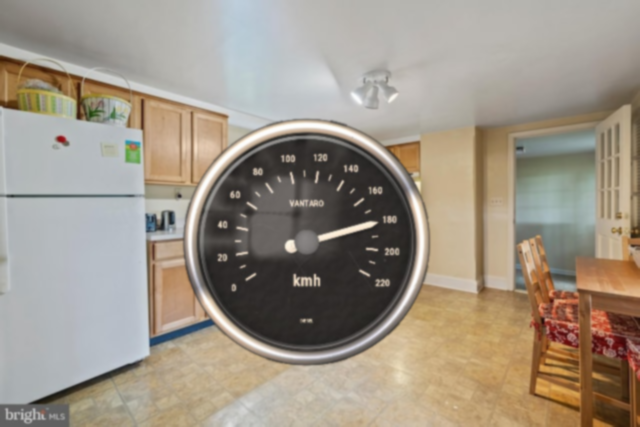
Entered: value=180 unit=km/h
